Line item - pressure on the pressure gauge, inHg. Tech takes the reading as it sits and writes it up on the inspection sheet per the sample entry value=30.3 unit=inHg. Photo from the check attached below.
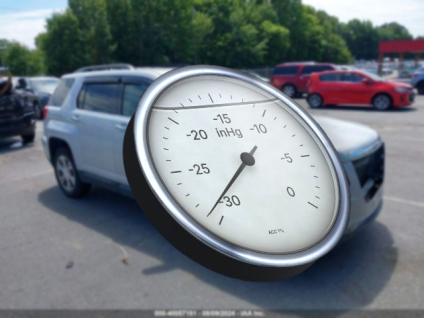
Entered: value=-29 unit=inHg
